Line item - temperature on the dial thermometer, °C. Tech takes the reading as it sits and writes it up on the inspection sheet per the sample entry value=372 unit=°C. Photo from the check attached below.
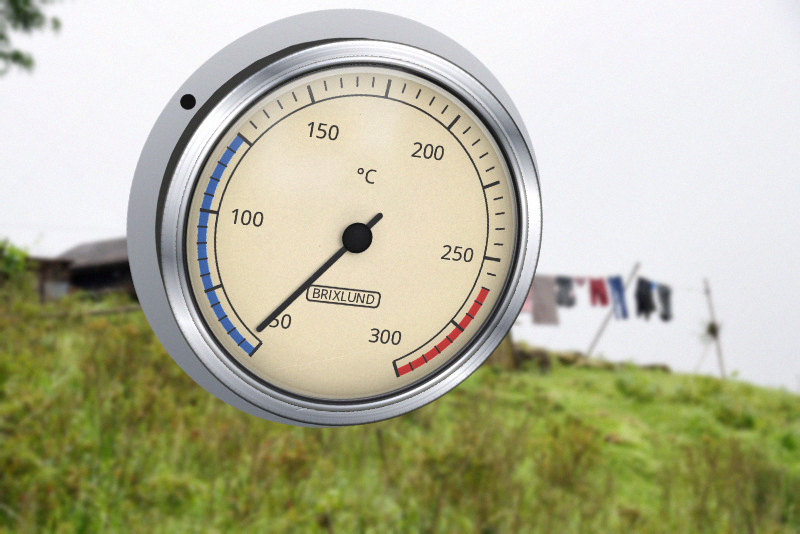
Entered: value=55 unit=°C
